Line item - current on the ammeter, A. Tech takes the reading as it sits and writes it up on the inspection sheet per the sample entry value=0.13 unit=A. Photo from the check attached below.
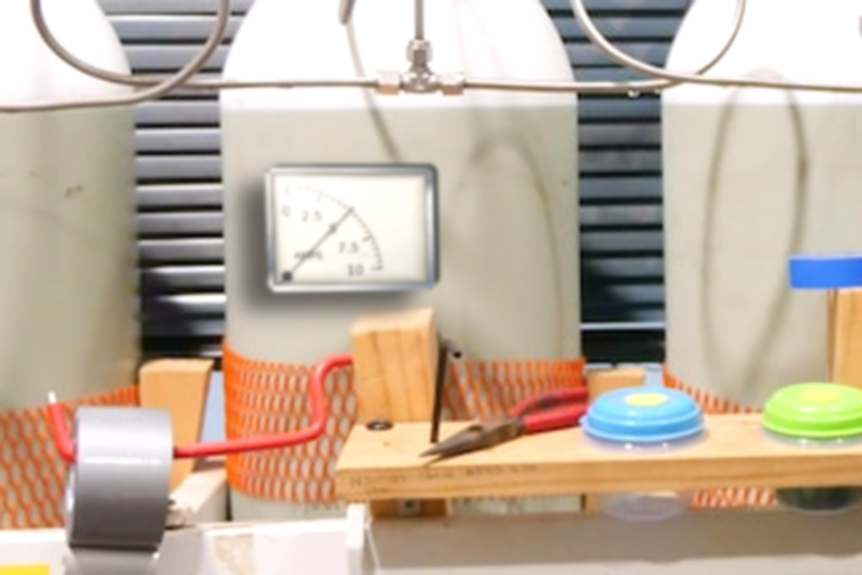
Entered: value=5 unit=A
